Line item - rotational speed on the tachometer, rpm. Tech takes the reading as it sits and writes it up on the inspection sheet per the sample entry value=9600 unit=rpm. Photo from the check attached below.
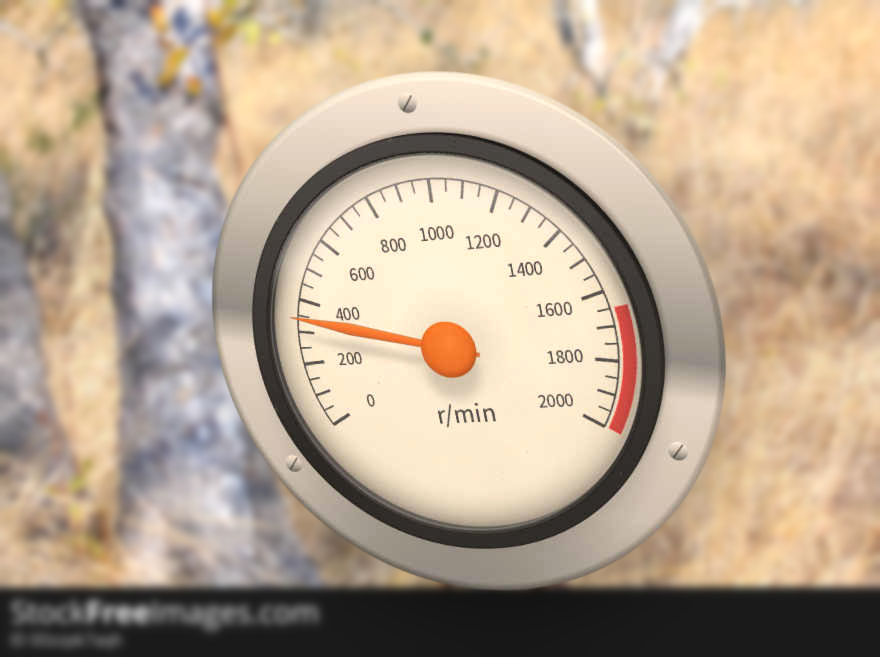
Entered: value=350 unit=rpm
